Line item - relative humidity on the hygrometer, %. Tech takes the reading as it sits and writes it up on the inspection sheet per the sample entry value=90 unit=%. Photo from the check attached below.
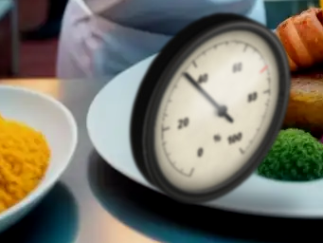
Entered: value=36 unit=%
